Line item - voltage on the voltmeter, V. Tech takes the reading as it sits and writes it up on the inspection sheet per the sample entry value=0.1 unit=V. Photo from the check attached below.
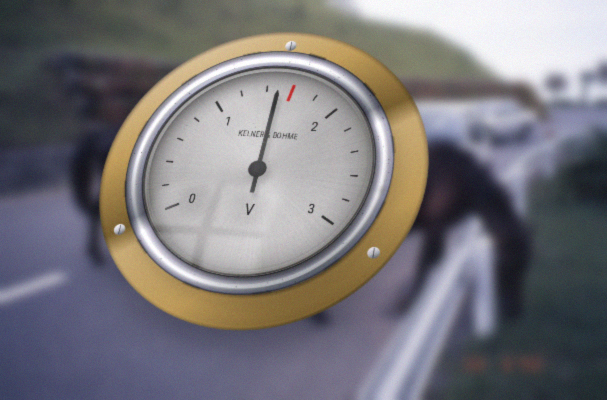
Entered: value=1.5 unit=V
